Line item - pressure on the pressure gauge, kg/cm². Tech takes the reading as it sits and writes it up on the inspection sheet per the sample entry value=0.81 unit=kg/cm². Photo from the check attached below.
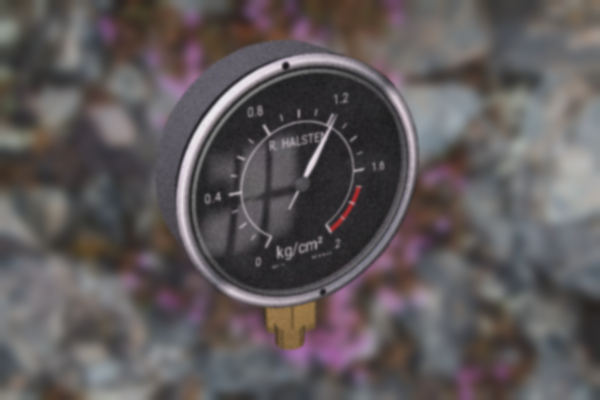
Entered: value=1.2 unit=kg/cm²
